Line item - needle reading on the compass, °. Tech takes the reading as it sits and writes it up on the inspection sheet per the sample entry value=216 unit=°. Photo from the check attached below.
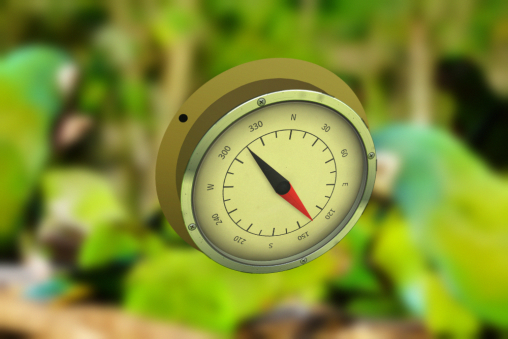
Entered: value=135 unit=°
